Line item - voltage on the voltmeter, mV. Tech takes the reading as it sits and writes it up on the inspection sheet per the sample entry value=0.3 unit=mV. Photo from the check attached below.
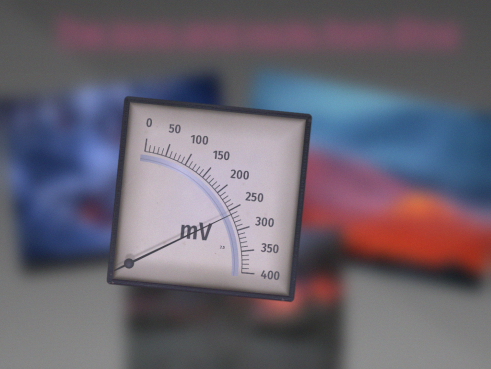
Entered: value=260 unit=mV
